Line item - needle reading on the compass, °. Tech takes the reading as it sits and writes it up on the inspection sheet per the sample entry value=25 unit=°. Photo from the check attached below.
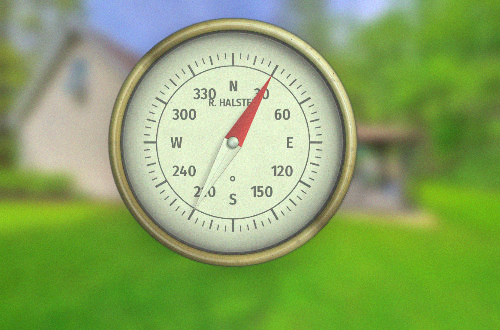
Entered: value=30 unit=°
